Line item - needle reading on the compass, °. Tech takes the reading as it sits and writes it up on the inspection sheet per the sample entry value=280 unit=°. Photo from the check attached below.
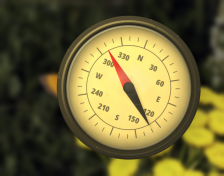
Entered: value=310 unit=°
